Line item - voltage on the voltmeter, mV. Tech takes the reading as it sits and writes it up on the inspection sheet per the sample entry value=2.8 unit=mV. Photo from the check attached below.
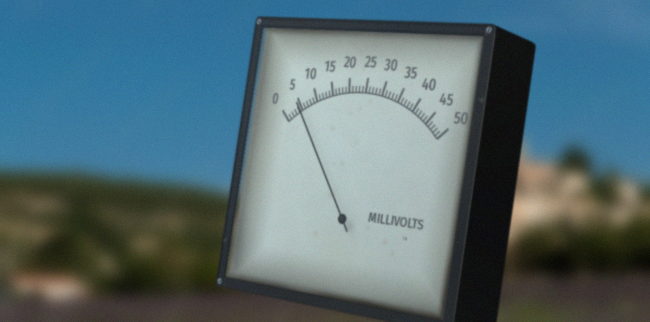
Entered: value=5 unit=mV
